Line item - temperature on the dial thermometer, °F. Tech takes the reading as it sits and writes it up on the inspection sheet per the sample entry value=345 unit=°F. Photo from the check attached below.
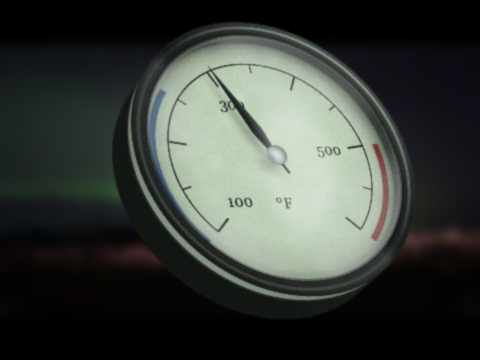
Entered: value=300 unit=°F
